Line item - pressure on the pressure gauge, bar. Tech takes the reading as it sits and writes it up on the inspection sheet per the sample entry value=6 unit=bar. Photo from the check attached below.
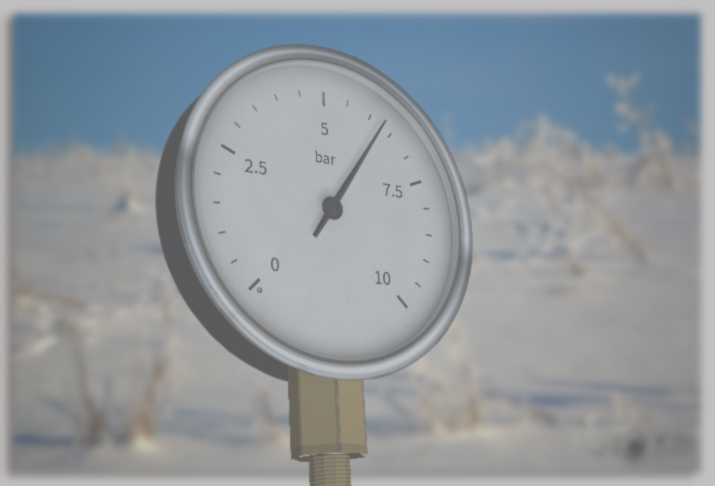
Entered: value=6.25 unit=bar
